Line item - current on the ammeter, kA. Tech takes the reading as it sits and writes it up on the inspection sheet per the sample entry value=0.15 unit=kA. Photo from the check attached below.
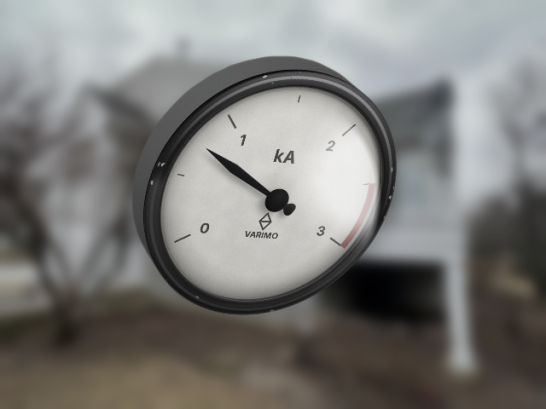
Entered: value=0.75 unit=kA
